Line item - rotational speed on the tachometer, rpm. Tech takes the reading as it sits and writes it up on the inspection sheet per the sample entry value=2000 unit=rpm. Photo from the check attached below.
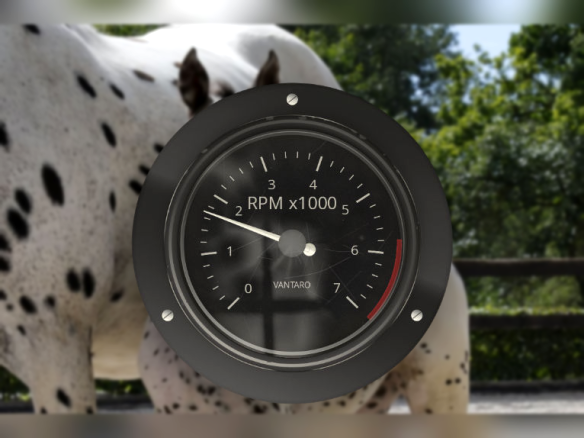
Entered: value=1700 unit=rpm
